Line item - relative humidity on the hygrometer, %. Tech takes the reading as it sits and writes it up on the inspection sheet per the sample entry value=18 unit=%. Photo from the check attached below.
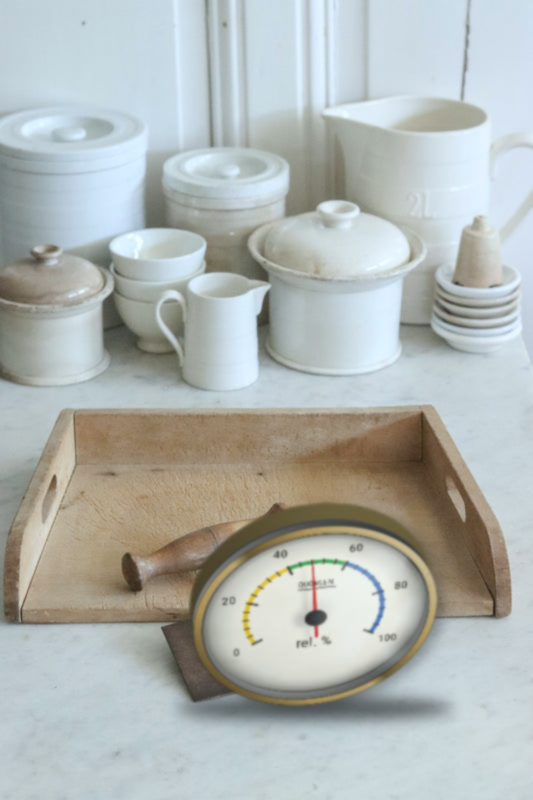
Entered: value=48 unit=%
